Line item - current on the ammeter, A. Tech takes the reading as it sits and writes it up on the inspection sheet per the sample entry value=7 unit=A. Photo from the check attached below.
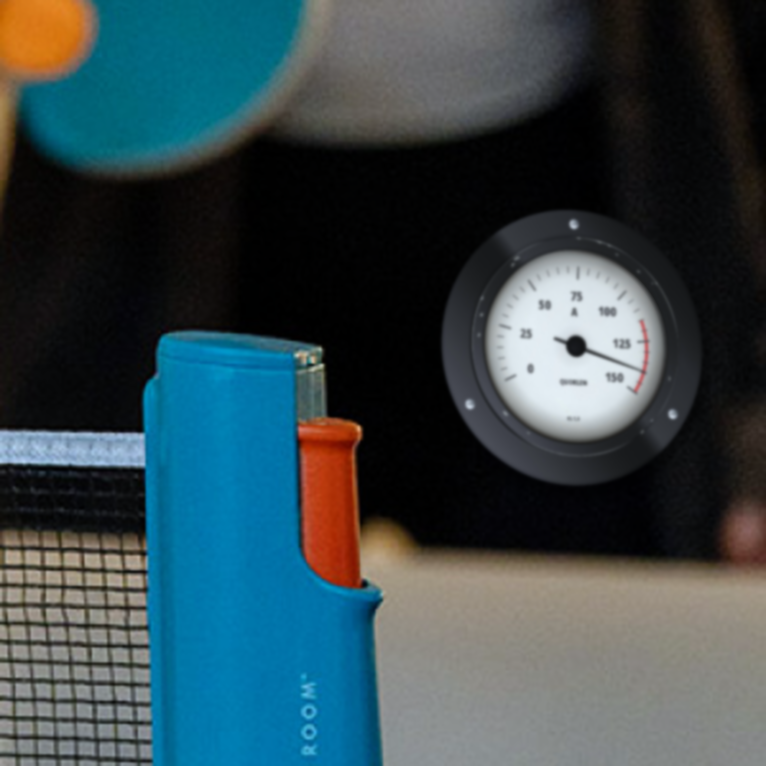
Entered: value=140 unit=A
